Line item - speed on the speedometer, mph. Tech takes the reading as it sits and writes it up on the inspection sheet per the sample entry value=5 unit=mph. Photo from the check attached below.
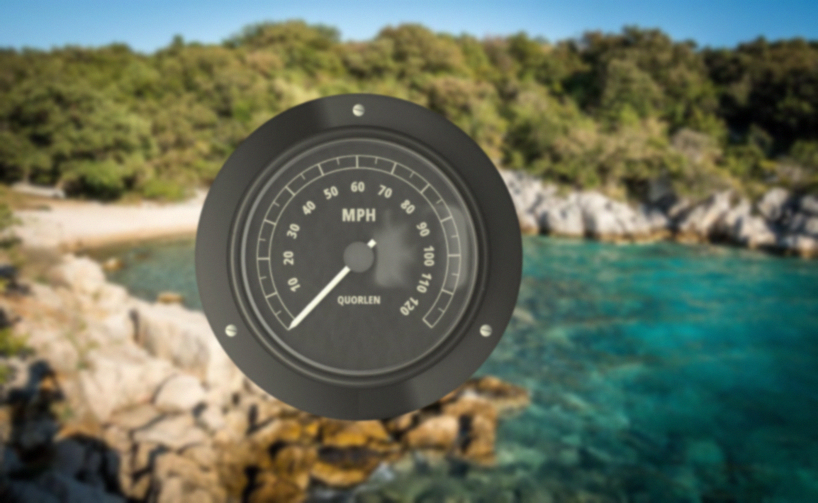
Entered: value=0 unit=mph
